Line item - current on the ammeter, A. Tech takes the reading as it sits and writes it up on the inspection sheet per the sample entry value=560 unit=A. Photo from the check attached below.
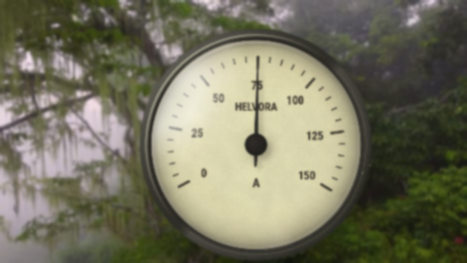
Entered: value=75 unit=A
